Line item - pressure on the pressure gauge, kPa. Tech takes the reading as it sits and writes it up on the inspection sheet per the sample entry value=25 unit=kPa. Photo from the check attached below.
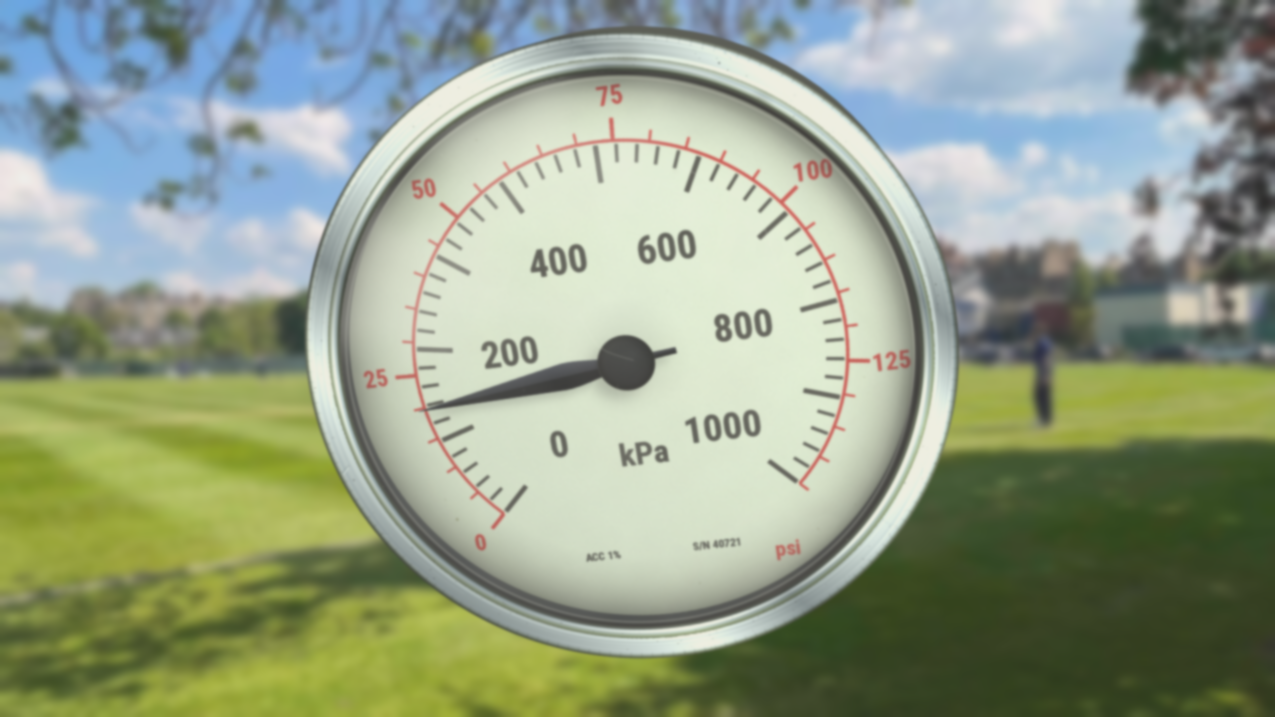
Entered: value=140 unit=kPa
